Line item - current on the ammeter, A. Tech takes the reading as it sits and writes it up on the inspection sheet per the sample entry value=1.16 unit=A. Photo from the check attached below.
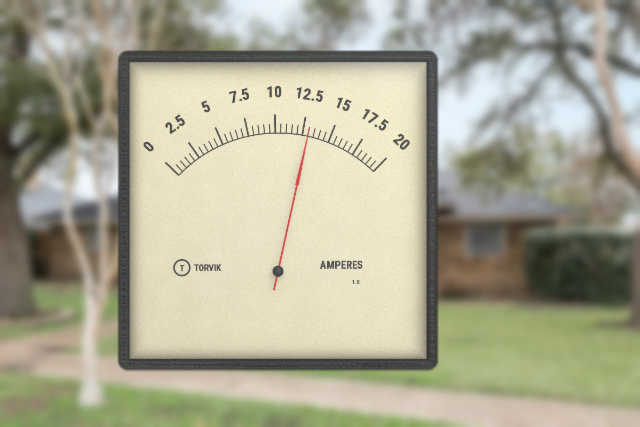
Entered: value=13 unit=A
